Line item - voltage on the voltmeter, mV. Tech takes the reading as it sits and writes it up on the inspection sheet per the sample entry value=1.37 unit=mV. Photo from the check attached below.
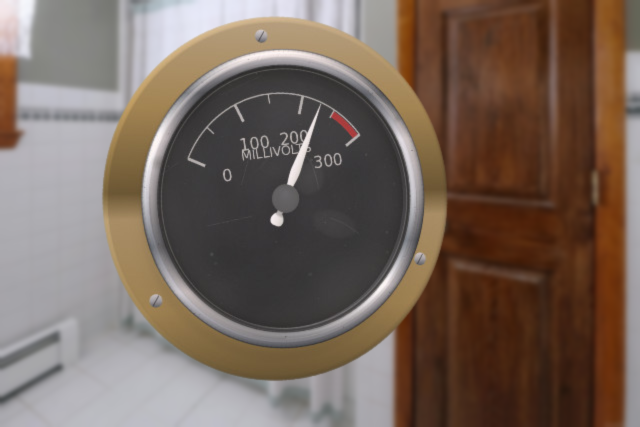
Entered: value=225 unit=mV
